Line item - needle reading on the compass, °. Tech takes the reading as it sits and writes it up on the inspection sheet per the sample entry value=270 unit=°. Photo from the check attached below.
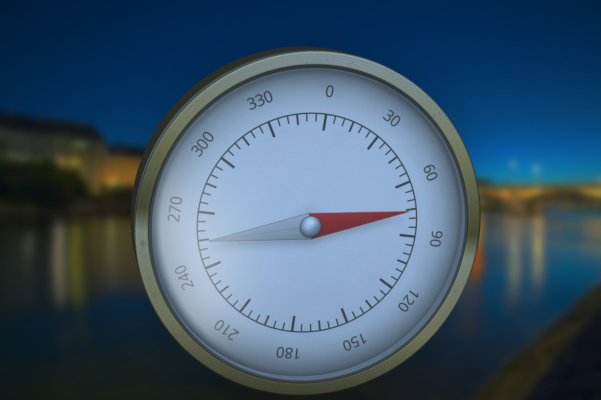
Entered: value=75 unit=°
